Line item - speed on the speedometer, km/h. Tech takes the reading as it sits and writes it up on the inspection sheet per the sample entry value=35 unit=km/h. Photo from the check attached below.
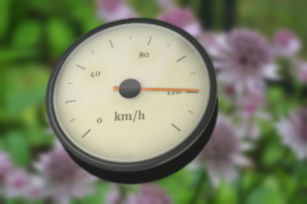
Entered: value=120 unit=km/h
